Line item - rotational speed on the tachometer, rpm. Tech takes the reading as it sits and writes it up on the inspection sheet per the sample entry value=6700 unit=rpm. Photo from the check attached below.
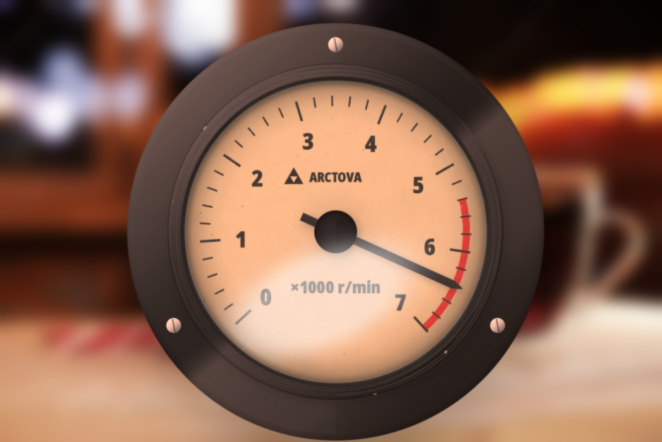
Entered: value=6400 unit=rpm
